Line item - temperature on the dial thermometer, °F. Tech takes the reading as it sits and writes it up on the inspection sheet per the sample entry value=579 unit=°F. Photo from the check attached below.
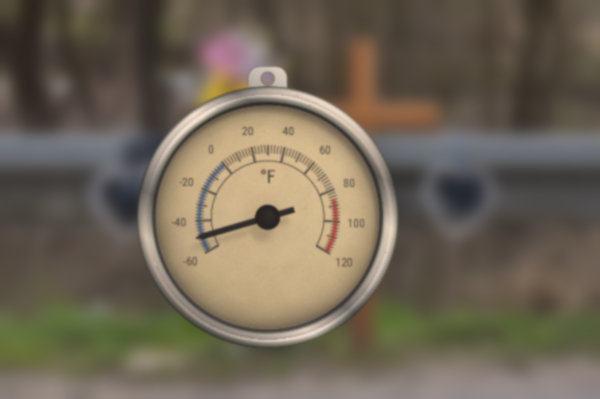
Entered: value=-50 unit=°F
